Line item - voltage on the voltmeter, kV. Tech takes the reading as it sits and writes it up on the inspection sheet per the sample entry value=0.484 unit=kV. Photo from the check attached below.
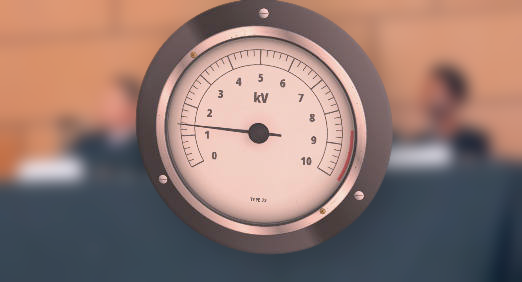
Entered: value=1.4 unit=kV
